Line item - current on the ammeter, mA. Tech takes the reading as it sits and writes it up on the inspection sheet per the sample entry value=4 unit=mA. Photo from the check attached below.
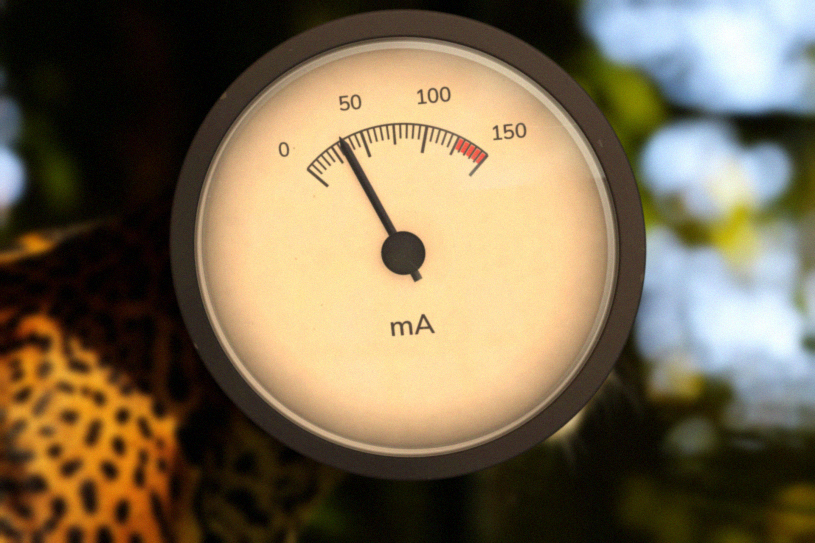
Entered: value=35 unit=mA
